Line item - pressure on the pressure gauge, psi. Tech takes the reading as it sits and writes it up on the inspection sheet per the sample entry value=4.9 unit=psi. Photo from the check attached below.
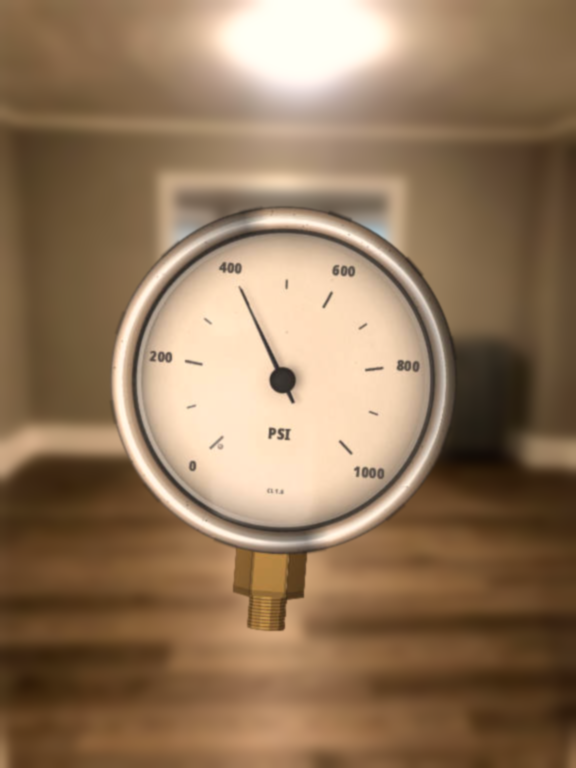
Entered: value=400 unit=psi
